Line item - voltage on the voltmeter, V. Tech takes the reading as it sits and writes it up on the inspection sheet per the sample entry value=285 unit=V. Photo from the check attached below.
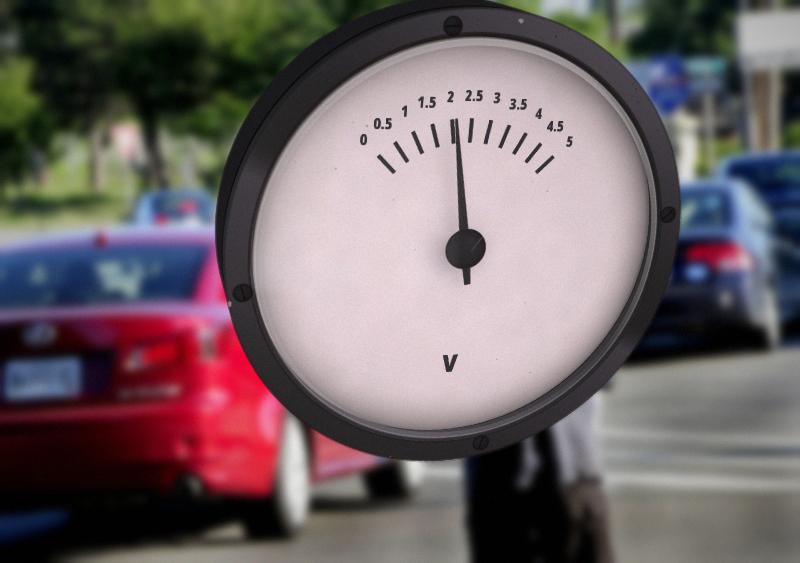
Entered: value=2 unit=V
